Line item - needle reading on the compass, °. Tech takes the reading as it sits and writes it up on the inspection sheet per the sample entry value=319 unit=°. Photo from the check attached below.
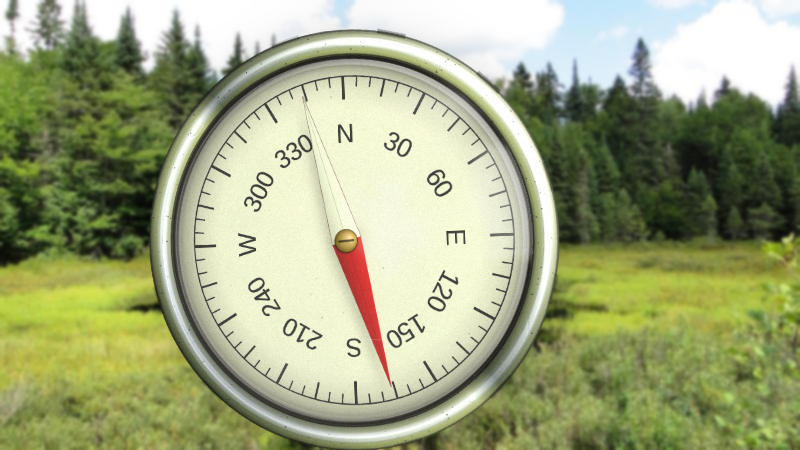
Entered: value=165 unit=°
